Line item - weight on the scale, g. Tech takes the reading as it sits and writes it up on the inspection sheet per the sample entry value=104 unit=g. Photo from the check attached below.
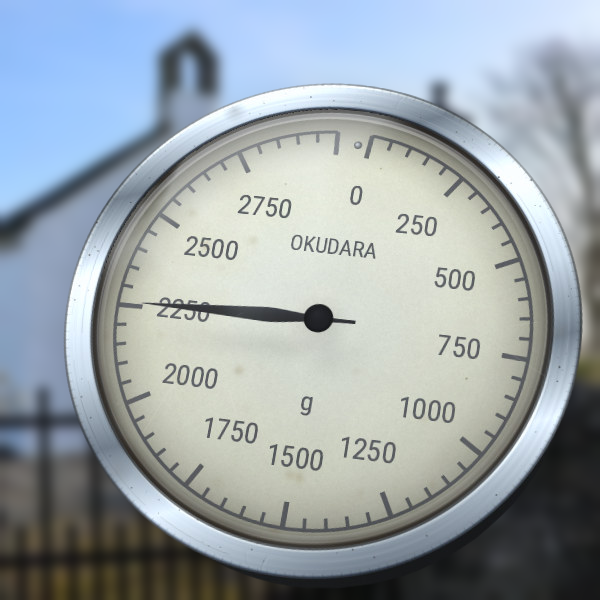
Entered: value=2250 unit=g
